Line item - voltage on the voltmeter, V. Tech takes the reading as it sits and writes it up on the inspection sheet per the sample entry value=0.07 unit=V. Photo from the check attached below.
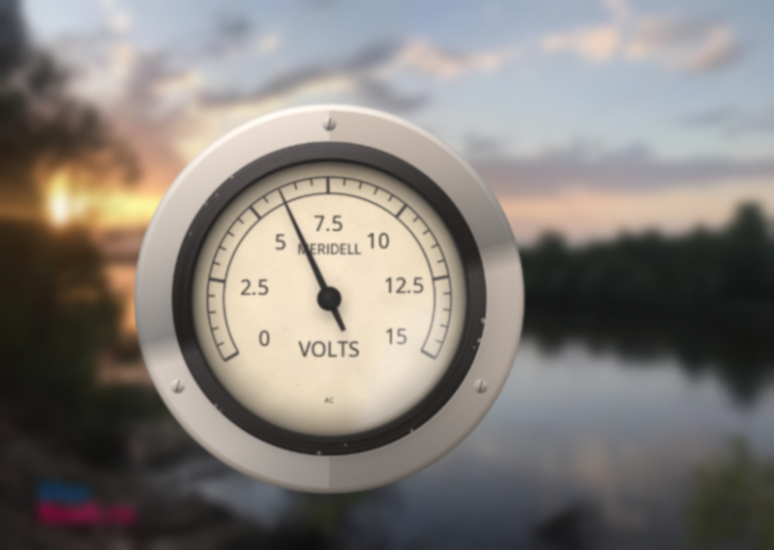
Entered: value=6 unit=V
